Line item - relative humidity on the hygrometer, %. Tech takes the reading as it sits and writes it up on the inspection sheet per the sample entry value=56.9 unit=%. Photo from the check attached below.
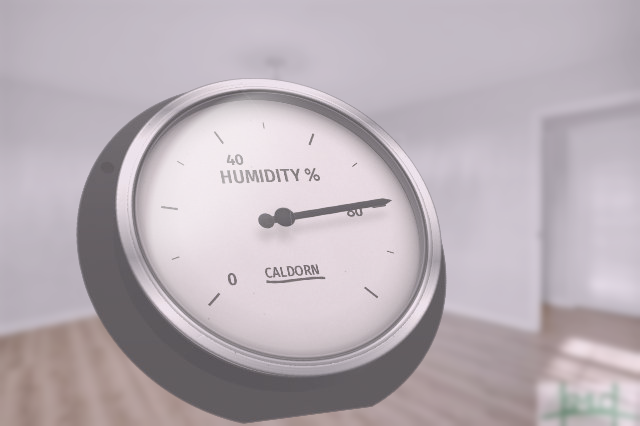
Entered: value=80 unit=%
